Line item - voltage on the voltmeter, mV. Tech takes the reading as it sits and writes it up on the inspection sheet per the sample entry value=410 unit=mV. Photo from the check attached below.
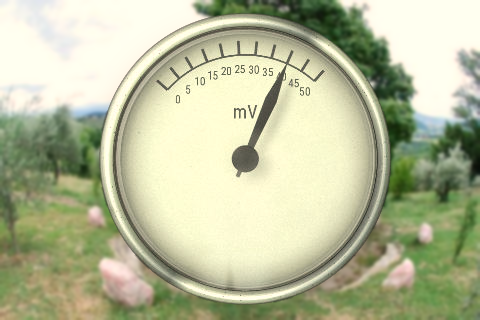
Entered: value=40 unit=mV
